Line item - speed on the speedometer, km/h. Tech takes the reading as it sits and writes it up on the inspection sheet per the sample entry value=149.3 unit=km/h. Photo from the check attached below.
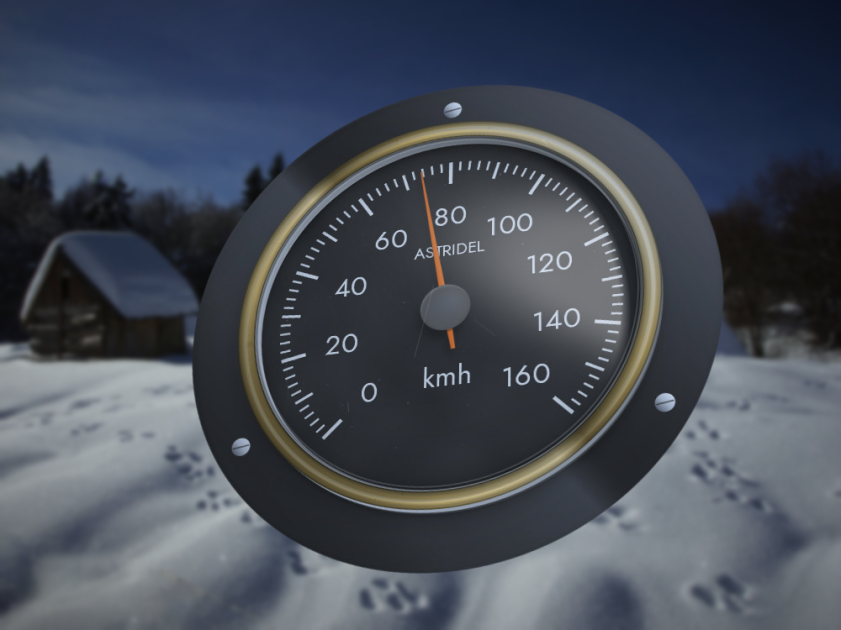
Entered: value=74 unit=km/h
